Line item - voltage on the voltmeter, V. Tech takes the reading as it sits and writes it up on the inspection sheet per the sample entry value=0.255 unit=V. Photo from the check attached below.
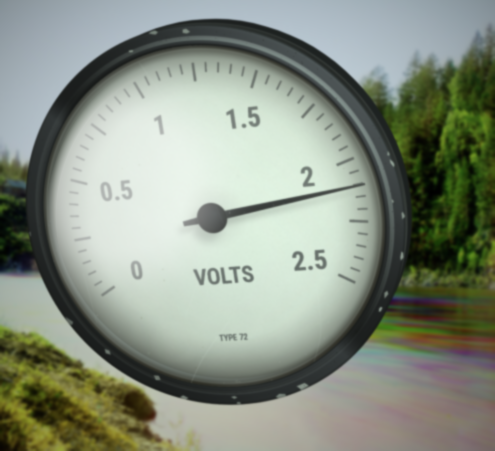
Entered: value=2.1 unit=V
